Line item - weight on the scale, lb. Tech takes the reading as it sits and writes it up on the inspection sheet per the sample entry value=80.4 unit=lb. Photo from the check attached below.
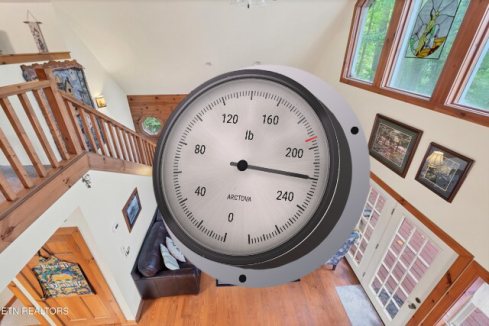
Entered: value=220 unit=lb
